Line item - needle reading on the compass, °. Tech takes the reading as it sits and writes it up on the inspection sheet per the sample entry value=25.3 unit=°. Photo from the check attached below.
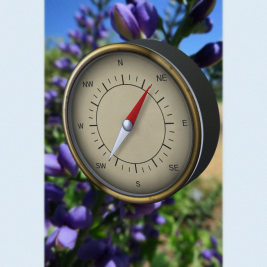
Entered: value=40 unit=°
